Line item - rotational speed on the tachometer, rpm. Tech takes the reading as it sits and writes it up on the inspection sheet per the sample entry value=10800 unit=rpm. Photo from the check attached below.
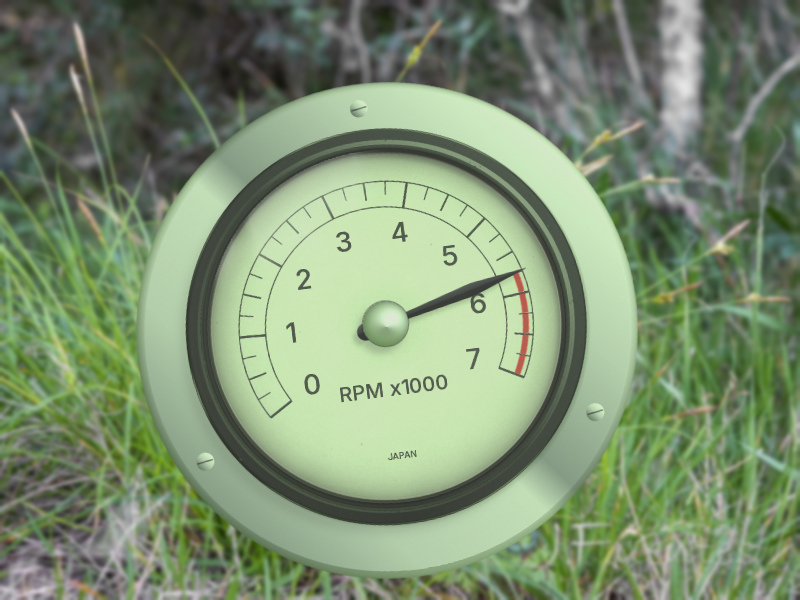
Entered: value=5750 unit=rpm
